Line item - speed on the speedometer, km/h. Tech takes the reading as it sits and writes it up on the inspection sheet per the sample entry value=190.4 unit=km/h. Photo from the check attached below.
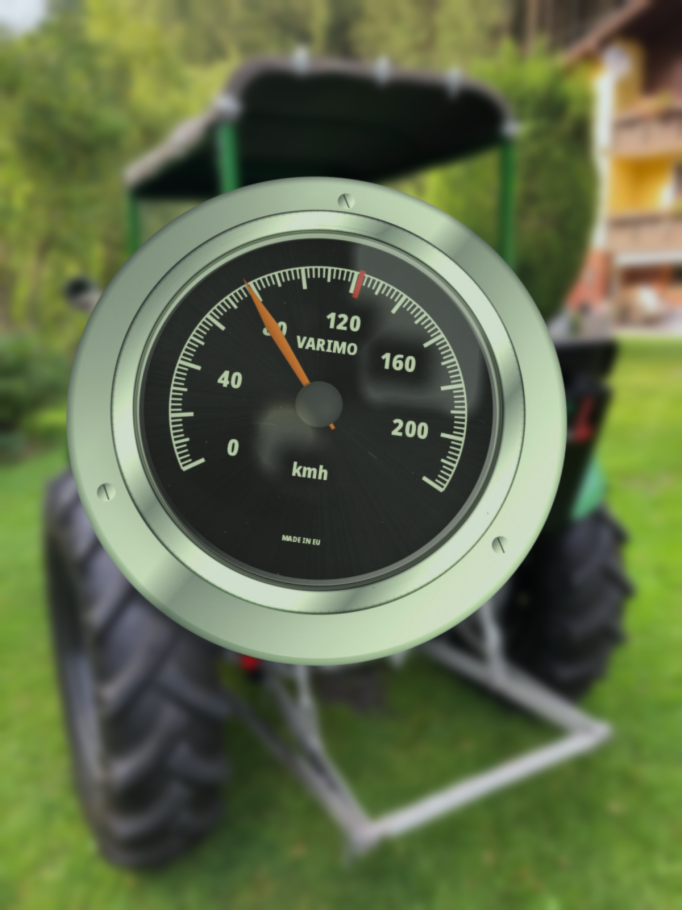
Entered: value=78 unit=km/h
